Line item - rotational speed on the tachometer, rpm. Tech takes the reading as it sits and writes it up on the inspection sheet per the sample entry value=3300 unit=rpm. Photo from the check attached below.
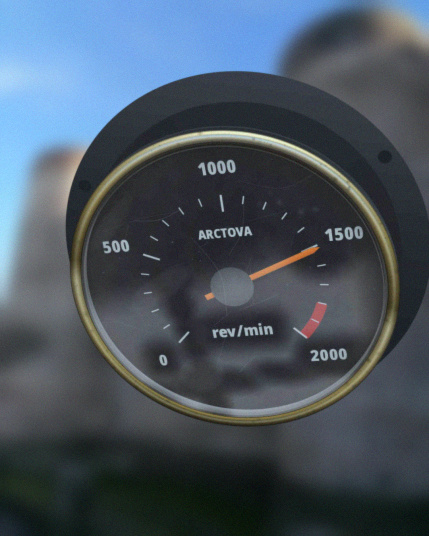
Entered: value=1500 unit=rpm
